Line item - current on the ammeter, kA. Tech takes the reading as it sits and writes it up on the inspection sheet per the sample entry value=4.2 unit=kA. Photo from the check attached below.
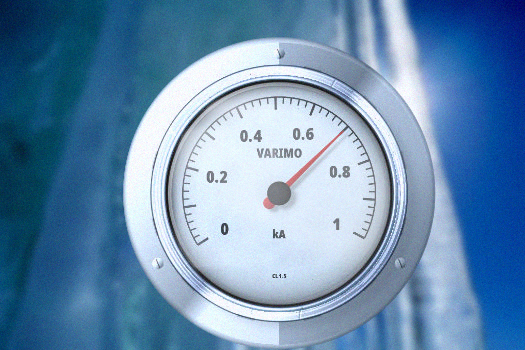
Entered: value=0.7 unit=kA
